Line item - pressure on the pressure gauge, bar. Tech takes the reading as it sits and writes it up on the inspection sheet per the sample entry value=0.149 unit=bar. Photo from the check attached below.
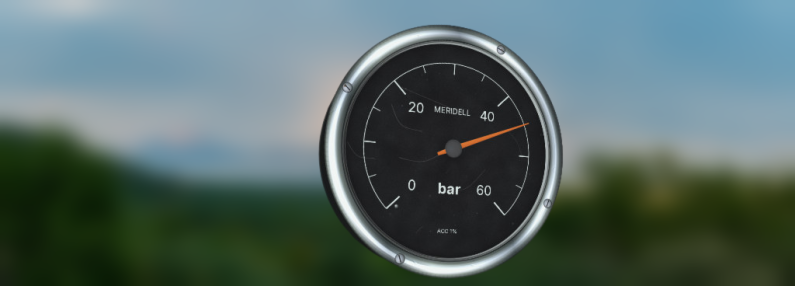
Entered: value=45 unit=bar
